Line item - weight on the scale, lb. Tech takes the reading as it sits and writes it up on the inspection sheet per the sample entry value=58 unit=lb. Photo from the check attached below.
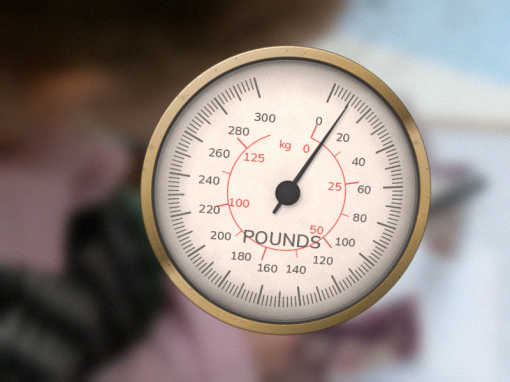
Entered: value=10 unit=lb
